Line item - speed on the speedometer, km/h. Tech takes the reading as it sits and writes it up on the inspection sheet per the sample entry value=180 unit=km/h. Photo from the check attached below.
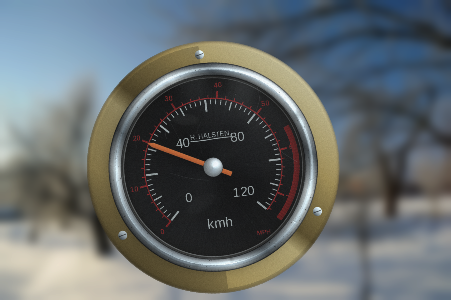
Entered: value=32 unit=km/h
